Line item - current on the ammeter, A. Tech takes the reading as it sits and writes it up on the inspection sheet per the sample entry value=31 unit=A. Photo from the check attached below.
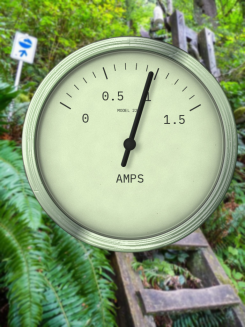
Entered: value=0.95 unit=A
